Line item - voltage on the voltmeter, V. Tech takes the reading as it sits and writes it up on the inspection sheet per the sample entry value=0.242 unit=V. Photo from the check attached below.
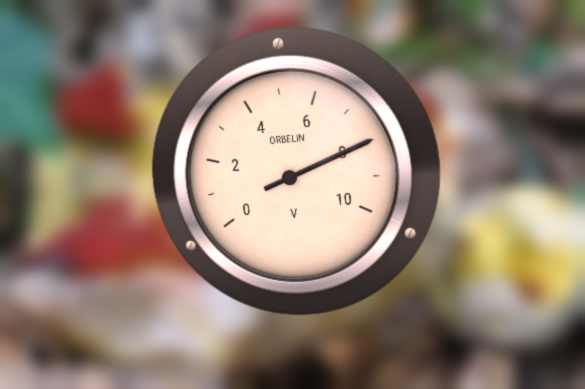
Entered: value=8 unit=V
